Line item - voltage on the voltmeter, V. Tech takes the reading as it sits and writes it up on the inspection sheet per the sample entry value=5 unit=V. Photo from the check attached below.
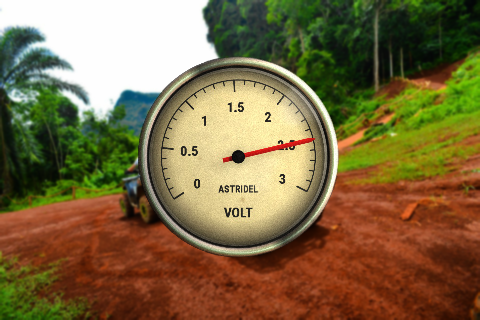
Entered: value=2.5 unit=V
